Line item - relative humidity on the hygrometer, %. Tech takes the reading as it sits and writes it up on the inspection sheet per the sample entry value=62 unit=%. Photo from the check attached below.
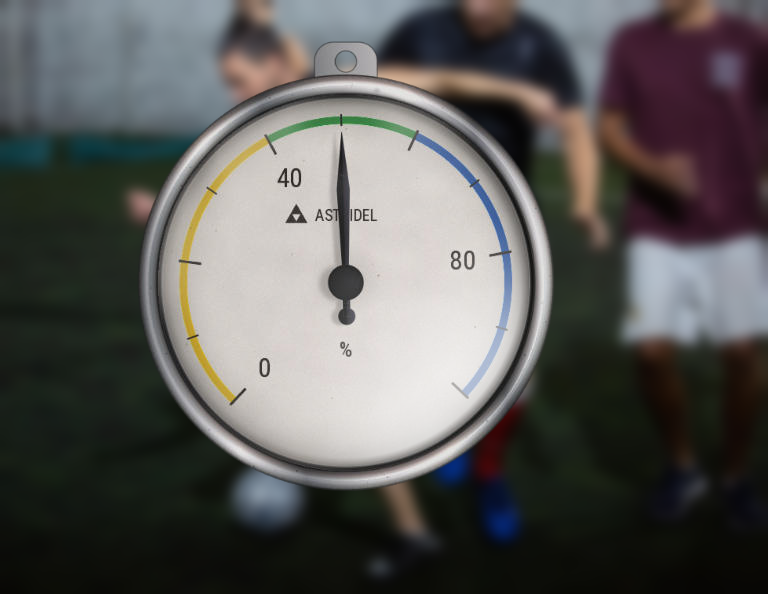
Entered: value=50 unit=%
